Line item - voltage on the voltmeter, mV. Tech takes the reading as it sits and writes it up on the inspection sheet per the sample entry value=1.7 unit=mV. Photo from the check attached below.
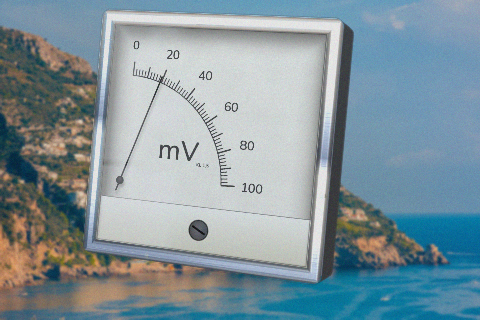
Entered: value=20 unit=mV
